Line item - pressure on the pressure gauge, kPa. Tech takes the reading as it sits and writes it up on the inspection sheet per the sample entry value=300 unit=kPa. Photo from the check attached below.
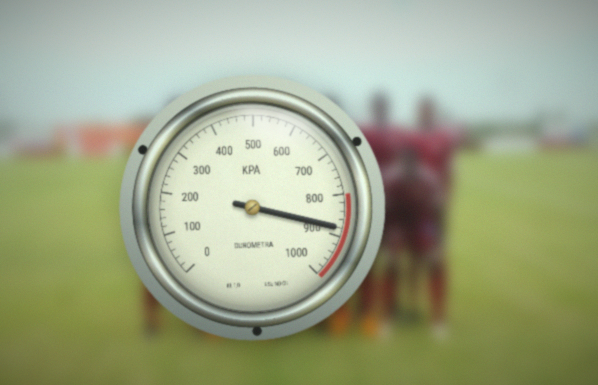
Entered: value=880 unit=kPa
